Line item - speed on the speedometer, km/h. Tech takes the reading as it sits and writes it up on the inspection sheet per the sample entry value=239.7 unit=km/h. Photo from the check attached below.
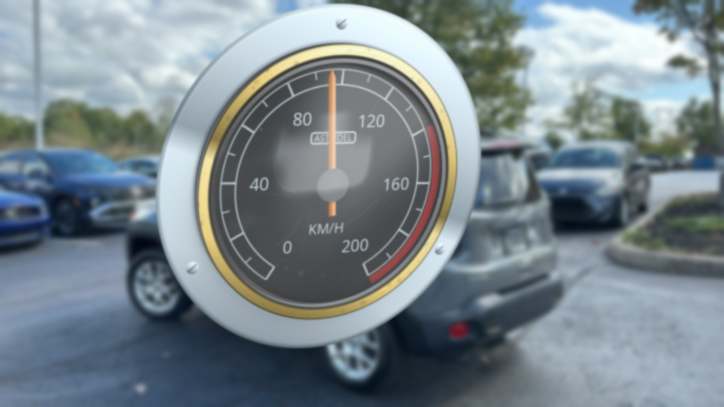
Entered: value=95 unit=km/h
